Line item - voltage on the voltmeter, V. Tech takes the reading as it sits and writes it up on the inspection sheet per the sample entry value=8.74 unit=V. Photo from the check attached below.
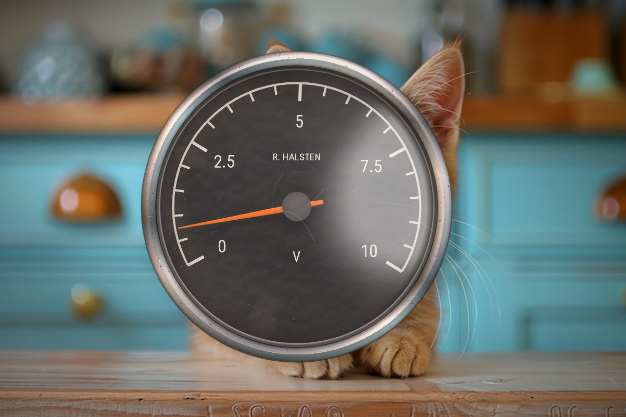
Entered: value=0.75 unit=V
